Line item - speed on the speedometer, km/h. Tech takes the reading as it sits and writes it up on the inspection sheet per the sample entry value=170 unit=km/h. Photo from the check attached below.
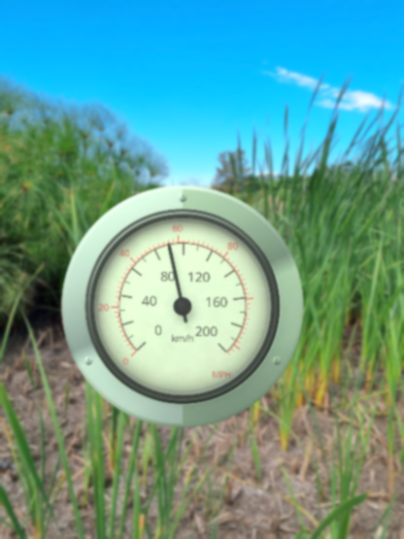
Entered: value=90 unit=km/h
